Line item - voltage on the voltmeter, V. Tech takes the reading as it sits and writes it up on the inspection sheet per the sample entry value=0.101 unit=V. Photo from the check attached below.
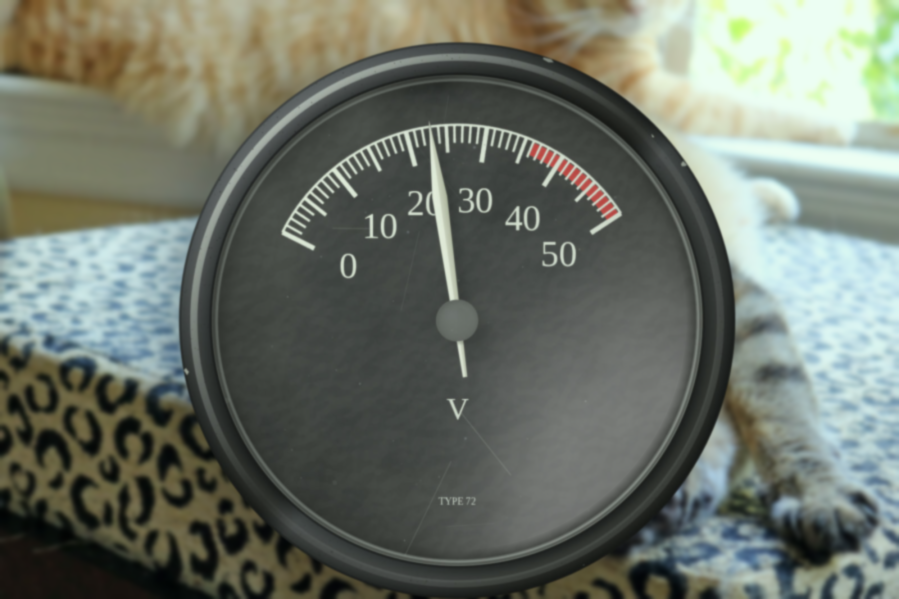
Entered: value=23 unit=V
